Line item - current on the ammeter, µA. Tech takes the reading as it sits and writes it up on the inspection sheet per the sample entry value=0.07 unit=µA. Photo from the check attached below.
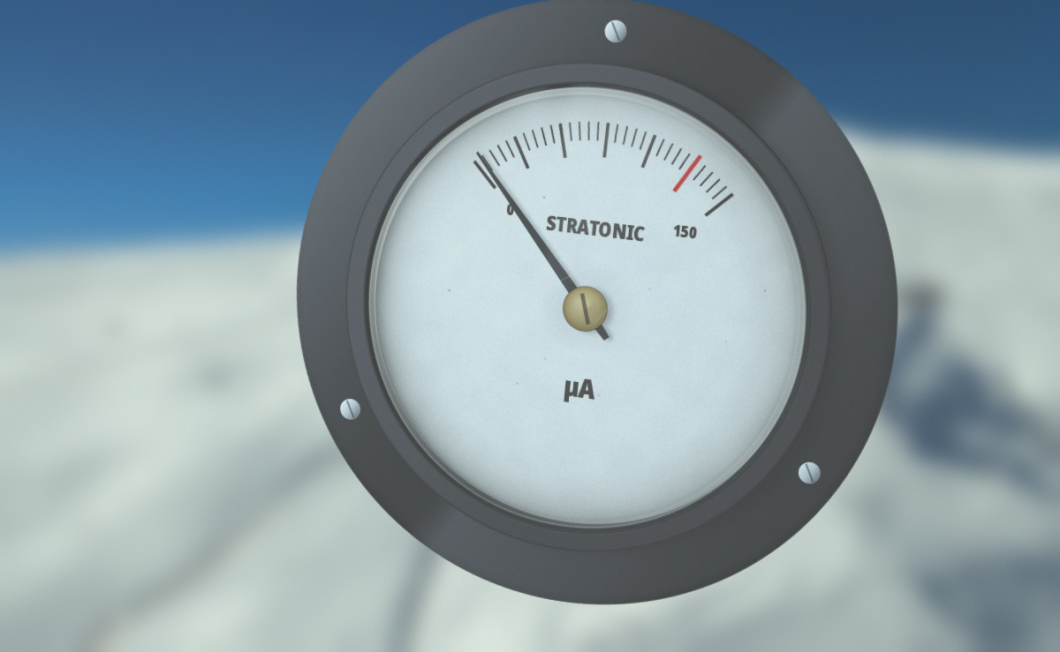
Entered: value=5 unit=µA
